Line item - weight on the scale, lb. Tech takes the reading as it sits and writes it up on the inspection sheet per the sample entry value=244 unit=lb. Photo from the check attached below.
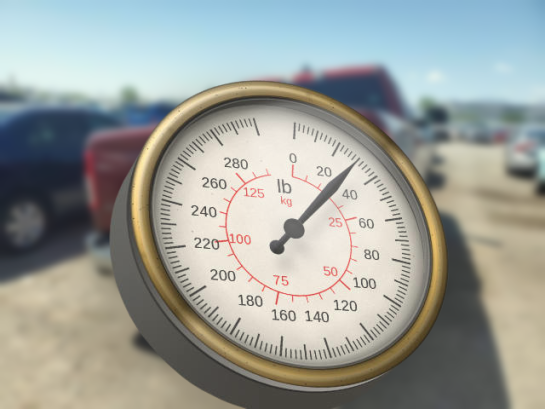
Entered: value=30 unit=lb
